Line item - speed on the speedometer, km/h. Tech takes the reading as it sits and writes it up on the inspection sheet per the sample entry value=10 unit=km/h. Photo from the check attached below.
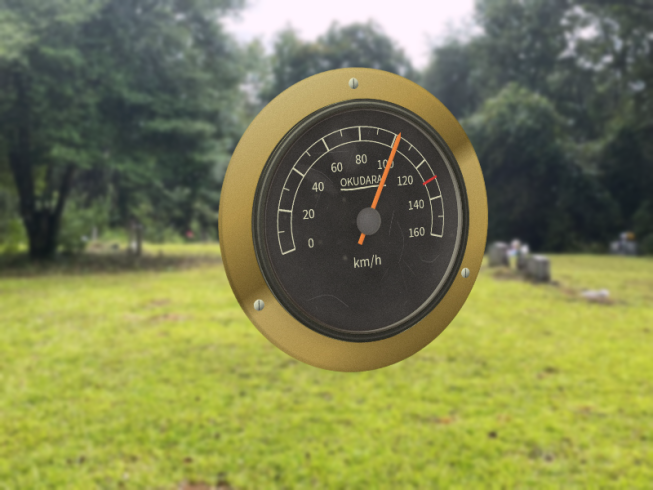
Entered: value=100 unit=km/h
